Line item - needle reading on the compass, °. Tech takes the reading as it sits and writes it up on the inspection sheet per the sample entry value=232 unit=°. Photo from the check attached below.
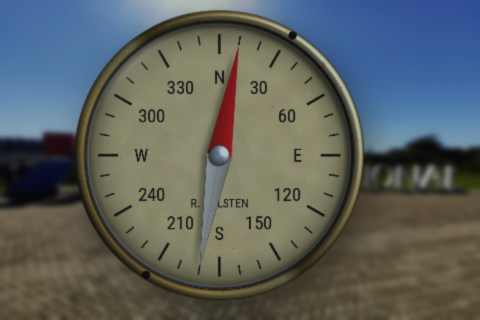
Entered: value=10 unit=°
